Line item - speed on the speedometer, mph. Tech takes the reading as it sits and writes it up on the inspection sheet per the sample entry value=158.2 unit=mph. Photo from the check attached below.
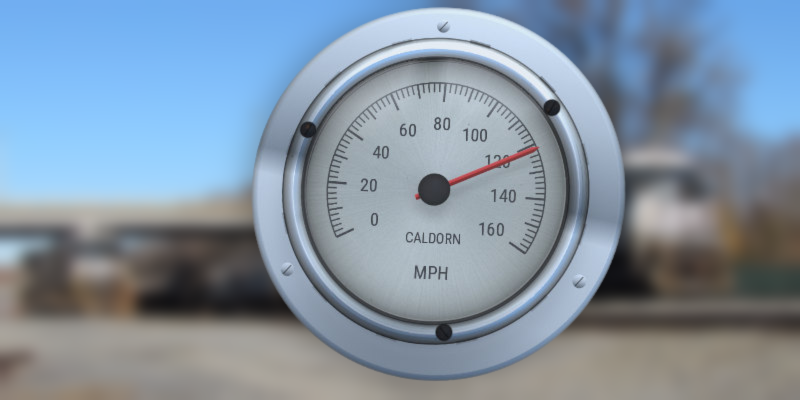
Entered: value=122 unit=mph
